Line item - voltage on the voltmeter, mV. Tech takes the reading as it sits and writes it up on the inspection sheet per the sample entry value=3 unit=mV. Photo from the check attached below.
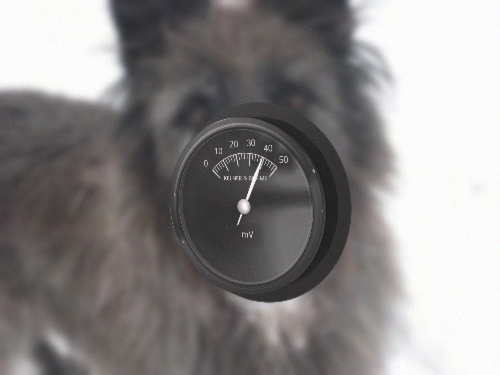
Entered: value=40 unit=mV
